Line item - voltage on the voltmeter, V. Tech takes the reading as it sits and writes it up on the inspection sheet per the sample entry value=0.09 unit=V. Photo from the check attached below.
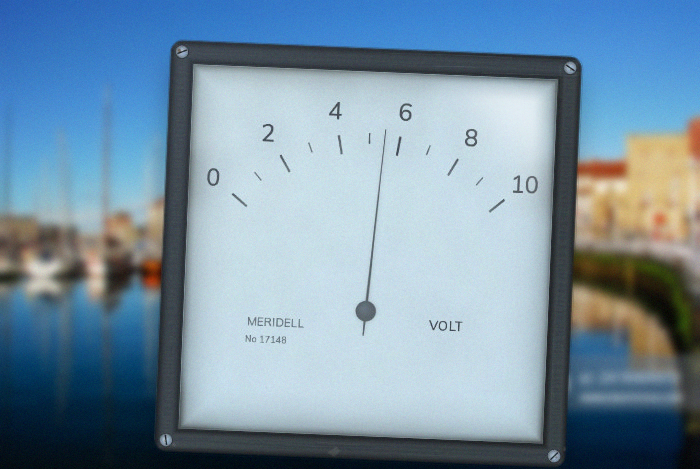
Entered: value=5.5 unit=V
